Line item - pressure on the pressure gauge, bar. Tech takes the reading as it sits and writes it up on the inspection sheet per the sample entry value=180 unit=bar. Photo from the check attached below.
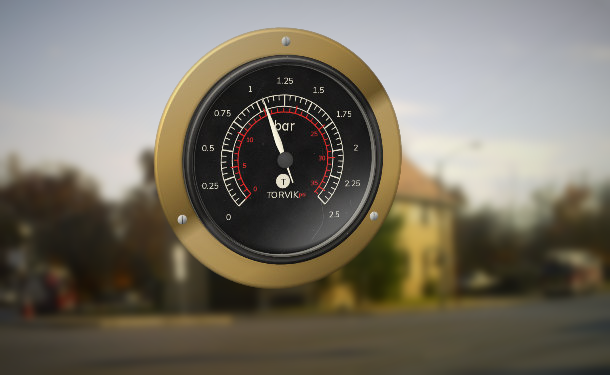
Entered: value=1.05 unit=bar
